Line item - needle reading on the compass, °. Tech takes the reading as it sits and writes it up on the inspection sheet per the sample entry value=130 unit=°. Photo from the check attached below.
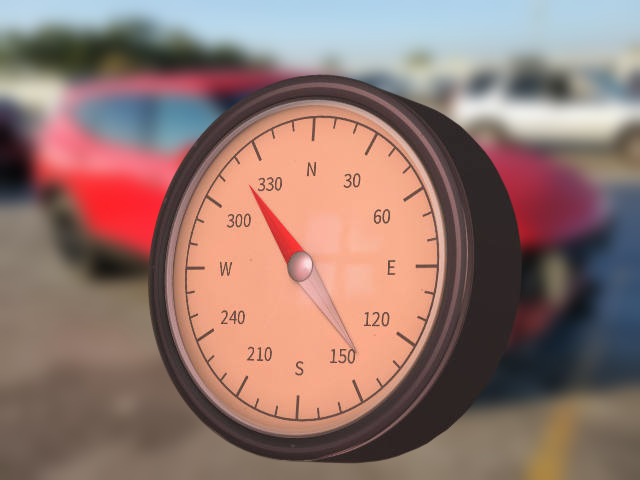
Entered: value=320 unit=°
